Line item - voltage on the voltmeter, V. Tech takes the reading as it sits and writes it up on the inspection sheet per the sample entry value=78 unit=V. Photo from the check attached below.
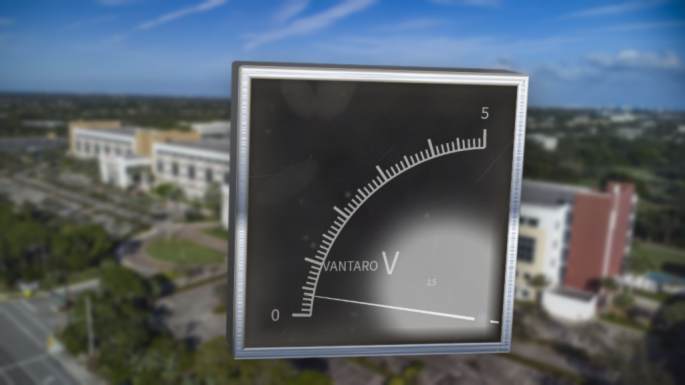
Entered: value=0.4 unit=V
